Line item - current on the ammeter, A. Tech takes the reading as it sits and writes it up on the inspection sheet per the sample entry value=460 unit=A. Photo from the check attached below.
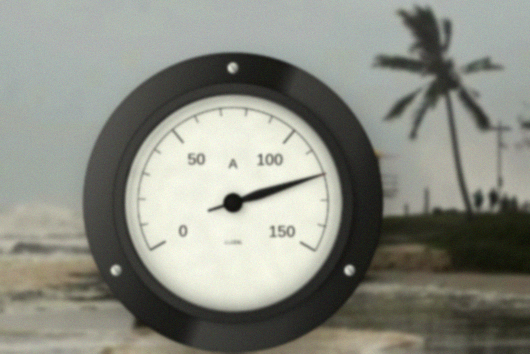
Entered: value=120 unit=A
